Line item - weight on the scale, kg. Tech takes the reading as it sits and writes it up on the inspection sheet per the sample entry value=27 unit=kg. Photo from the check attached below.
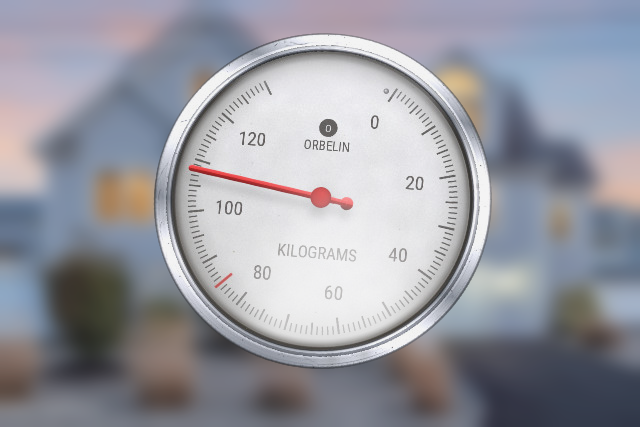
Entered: value=108 unit=kg
